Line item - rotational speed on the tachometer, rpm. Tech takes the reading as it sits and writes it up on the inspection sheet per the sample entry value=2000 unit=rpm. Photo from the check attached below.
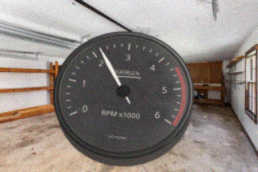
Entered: value=2200 unit=rpm
